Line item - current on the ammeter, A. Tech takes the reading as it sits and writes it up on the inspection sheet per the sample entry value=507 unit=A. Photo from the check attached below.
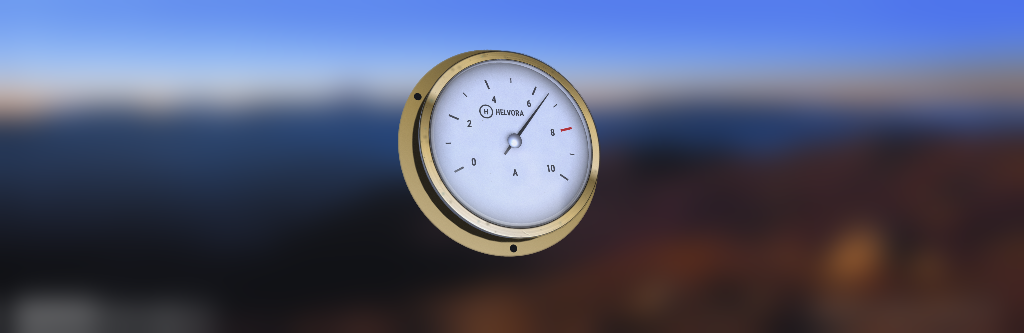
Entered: value=6.5 unit=A
